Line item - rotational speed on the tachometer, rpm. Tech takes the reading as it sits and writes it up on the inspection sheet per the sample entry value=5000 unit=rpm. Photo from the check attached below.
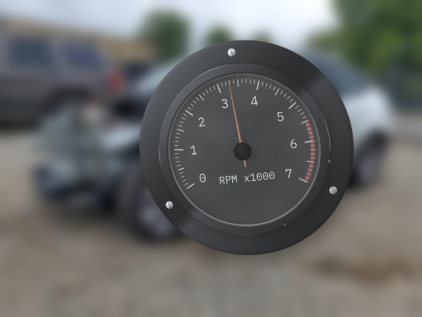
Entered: value=3300 unit=rpm
